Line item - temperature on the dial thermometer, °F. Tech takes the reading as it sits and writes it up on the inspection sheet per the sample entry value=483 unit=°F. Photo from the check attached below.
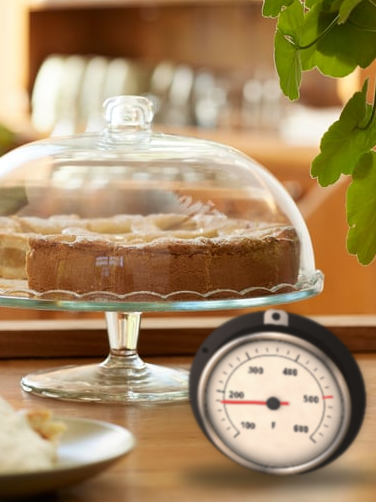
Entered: value=180 unit=°F
